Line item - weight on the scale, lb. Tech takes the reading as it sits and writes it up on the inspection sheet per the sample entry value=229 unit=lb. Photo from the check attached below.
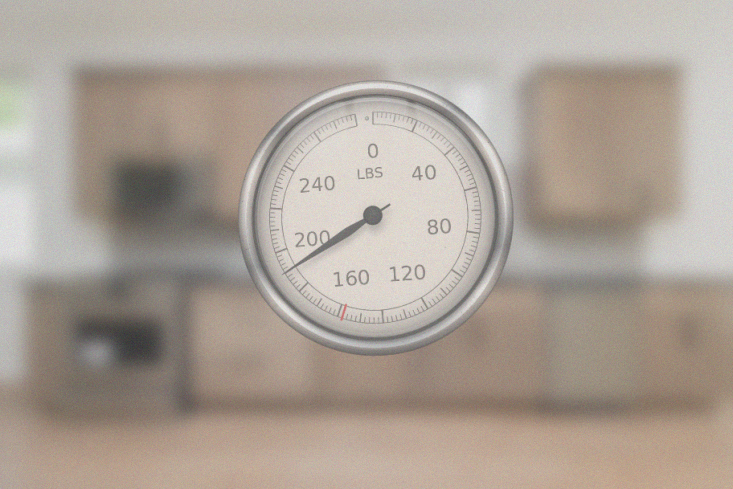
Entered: value=190 unit=lb
